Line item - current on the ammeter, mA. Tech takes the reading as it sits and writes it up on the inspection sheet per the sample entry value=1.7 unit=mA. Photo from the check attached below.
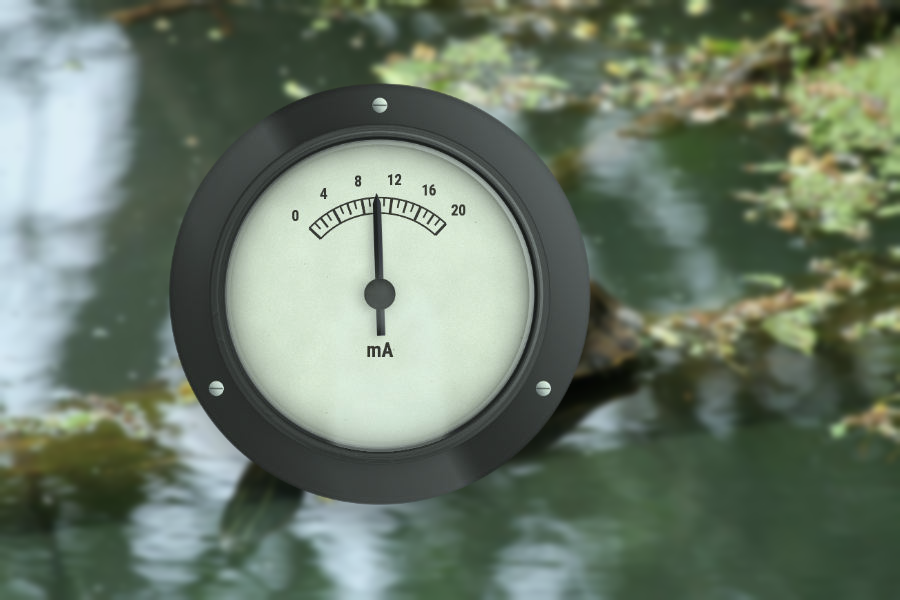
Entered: value=10 unit=mA
